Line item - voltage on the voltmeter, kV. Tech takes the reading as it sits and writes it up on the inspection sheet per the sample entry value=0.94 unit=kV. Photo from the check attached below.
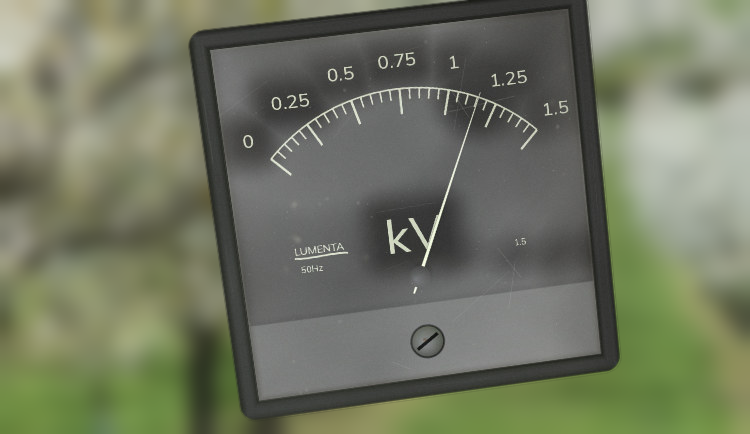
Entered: value=1.15 unit=kV
